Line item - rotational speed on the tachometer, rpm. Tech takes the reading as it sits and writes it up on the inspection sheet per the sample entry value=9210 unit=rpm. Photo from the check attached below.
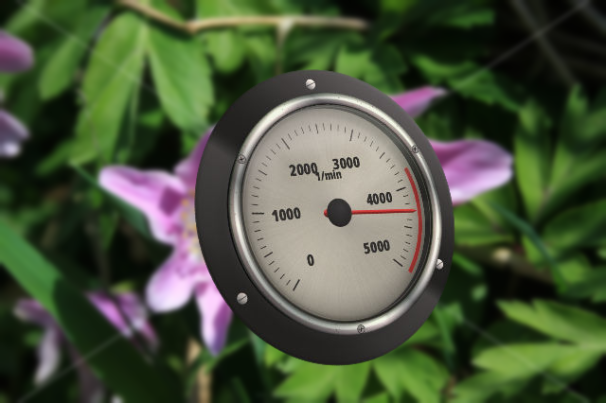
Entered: value=4300 unit=rpm
